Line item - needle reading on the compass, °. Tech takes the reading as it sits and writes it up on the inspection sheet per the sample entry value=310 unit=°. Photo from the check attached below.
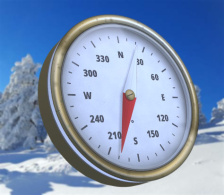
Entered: value=200 unit=°
